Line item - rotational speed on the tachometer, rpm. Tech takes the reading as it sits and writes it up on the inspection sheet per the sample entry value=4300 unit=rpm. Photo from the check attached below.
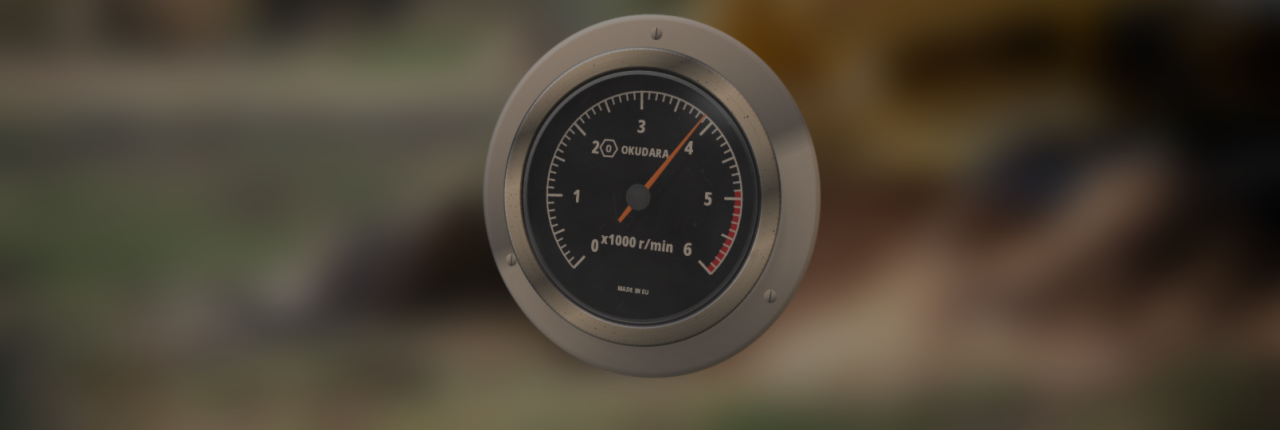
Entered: value=3900 unit=rpm
